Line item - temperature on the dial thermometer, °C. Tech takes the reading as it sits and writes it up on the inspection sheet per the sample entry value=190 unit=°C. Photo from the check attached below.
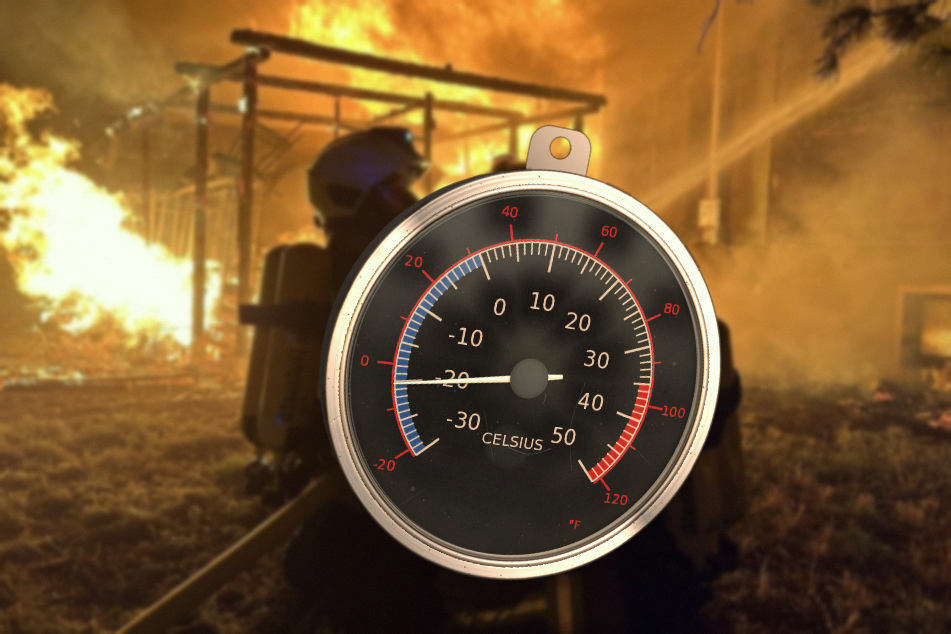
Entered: value=-20 unit=°C
